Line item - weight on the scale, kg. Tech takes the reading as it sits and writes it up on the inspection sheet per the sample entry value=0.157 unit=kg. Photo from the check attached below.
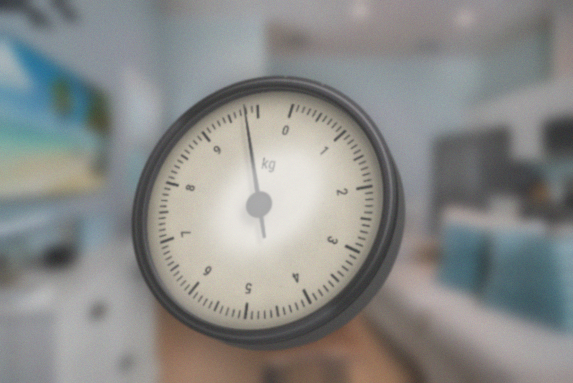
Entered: value=9.8 unit=kg
